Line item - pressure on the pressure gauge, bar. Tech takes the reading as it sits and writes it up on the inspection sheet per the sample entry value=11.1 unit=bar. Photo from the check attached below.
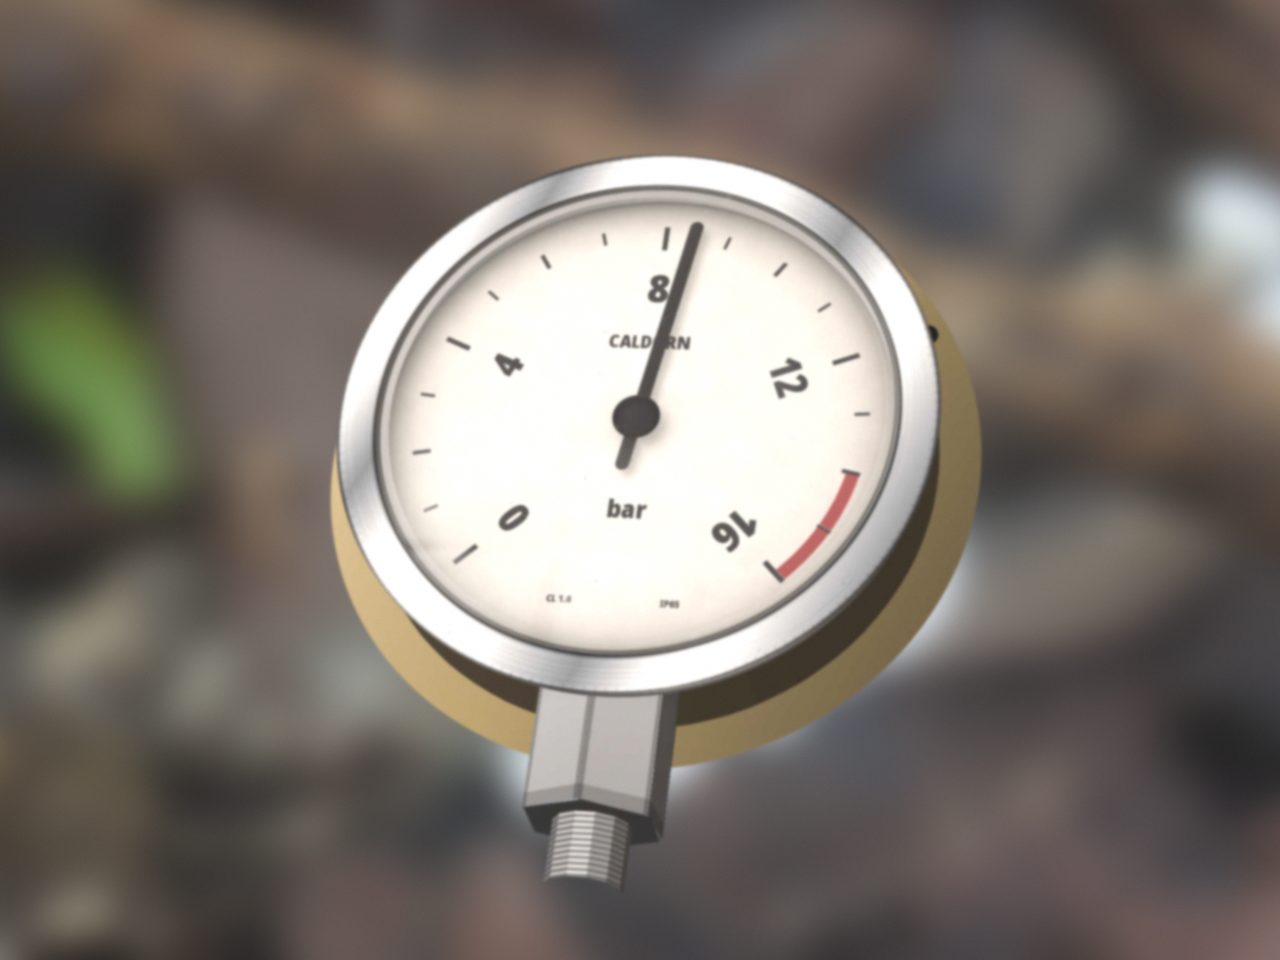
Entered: value=8.5 unit=bar
